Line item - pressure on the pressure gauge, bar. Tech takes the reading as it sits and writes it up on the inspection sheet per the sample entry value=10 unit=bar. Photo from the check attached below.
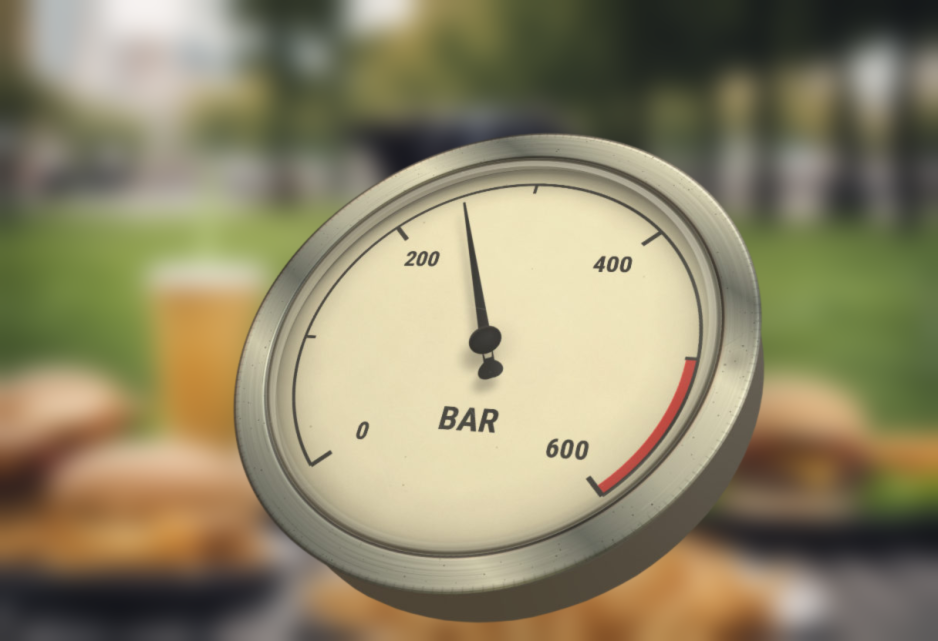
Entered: value=250 unit=bar
